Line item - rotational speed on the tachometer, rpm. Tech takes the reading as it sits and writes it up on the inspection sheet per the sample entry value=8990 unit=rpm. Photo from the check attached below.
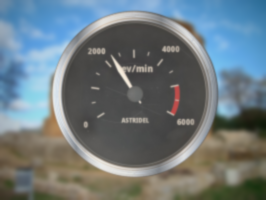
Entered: value=2250 unit=rpm
